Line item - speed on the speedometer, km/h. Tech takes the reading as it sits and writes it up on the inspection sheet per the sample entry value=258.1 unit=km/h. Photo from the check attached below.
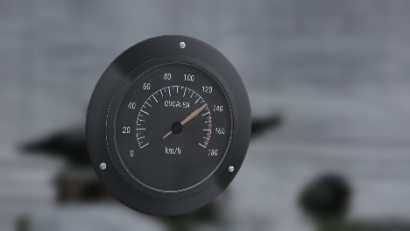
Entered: value=130 unit=km/h
